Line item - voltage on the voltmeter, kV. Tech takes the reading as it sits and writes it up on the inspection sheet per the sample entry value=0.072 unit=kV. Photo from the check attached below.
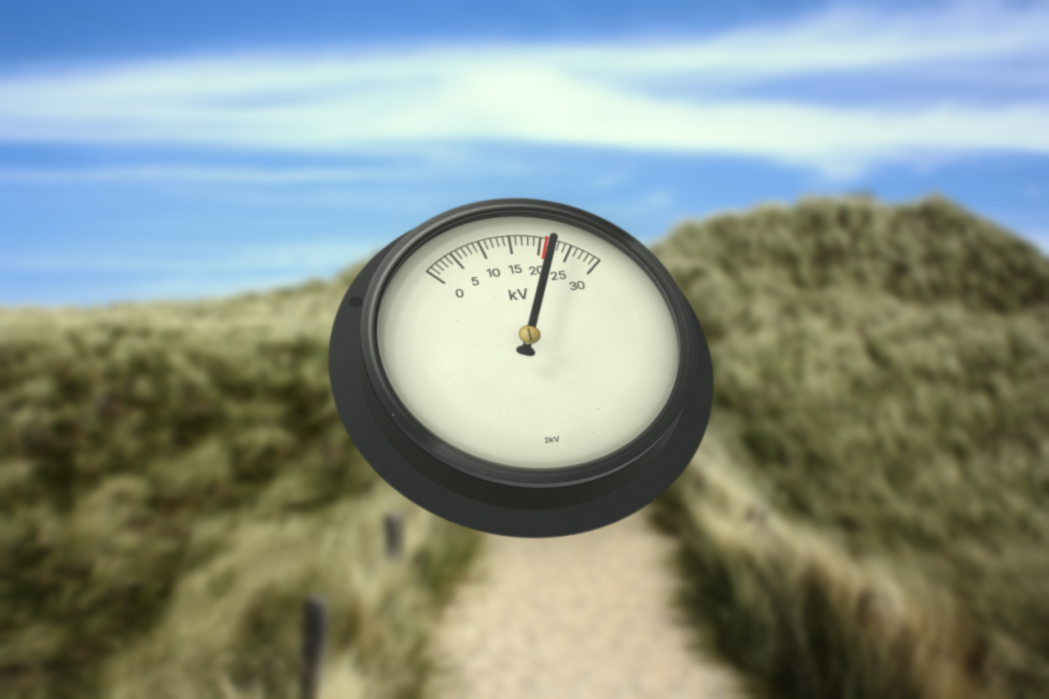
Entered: value=22 unit=kV
